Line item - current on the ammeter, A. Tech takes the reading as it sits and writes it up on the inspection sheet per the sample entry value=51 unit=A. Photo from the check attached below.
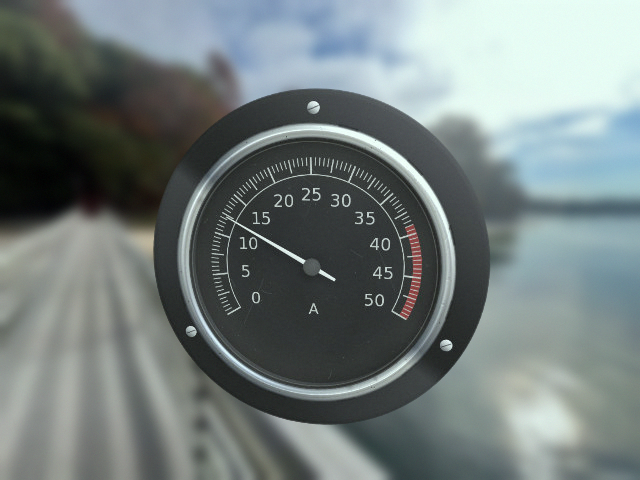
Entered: value=12.5 unit=A
